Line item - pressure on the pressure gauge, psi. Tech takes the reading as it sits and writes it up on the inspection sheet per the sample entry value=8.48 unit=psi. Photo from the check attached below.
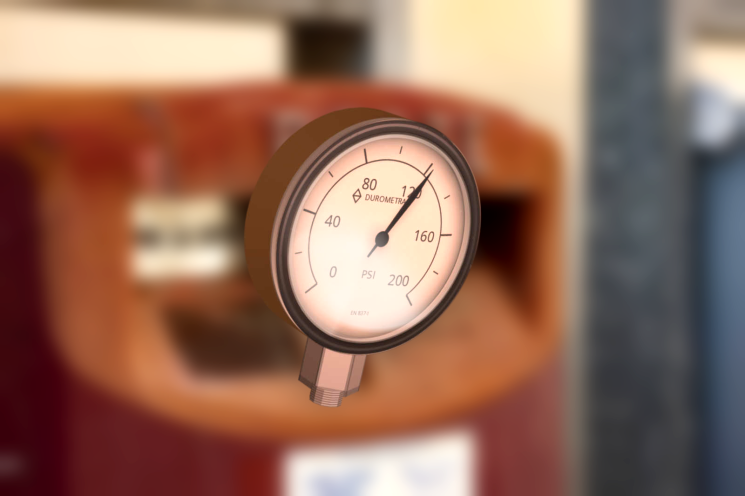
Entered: value=120 unit=psi
